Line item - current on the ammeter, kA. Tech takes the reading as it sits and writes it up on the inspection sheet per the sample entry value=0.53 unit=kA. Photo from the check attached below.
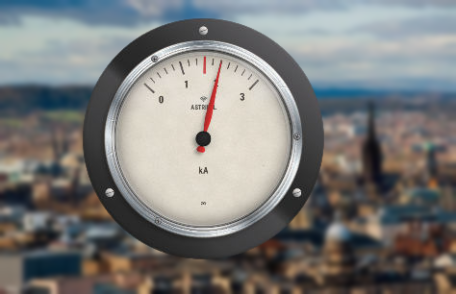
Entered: value=2 unit=kA
